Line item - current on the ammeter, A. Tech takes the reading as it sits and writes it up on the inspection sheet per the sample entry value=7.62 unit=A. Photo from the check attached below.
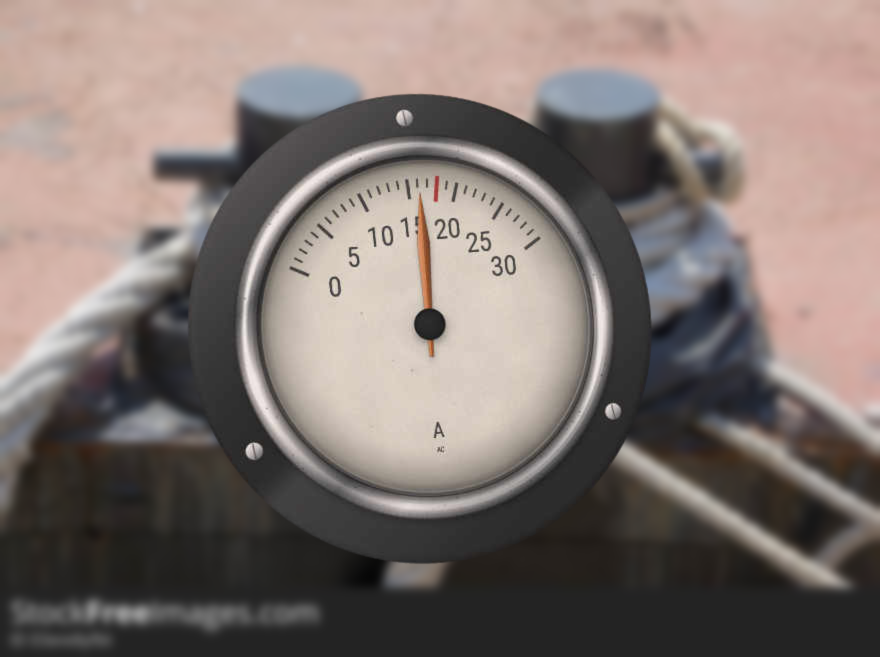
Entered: value=16 unit=A
